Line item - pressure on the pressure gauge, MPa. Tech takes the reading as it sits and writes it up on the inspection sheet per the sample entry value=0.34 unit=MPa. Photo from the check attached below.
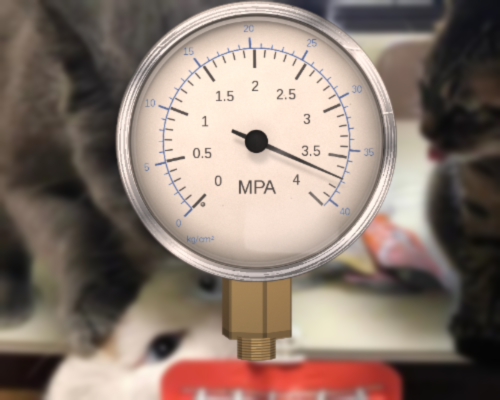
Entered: value=3.7 unit=MPa
